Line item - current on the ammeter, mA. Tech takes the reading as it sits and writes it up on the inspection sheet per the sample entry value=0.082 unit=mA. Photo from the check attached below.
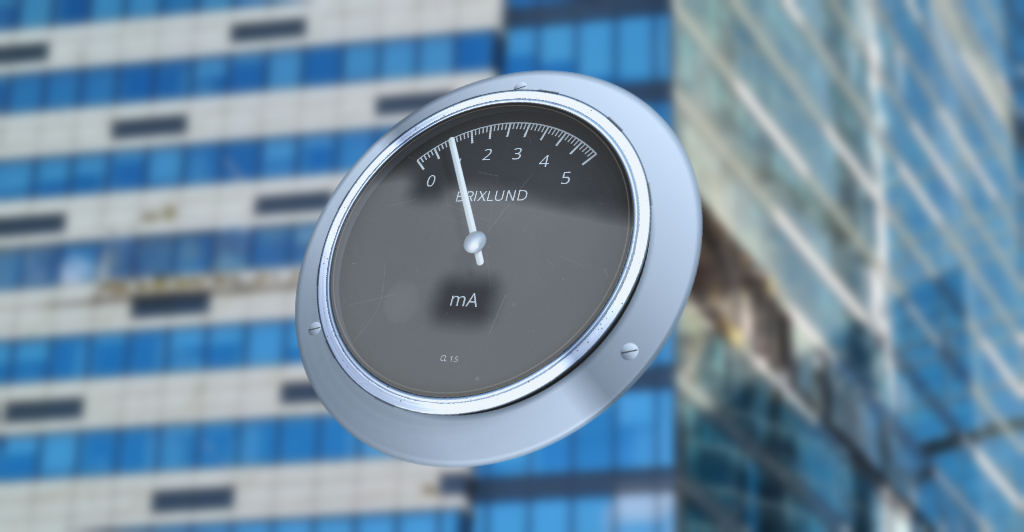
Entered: value=1 unit=mA
